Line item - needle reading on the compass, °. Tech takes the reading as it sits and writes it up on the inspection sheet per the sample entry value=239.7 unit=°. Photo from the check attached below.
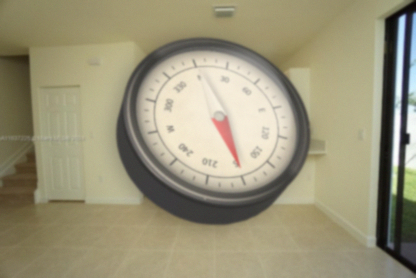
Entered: value=180 unit=°
